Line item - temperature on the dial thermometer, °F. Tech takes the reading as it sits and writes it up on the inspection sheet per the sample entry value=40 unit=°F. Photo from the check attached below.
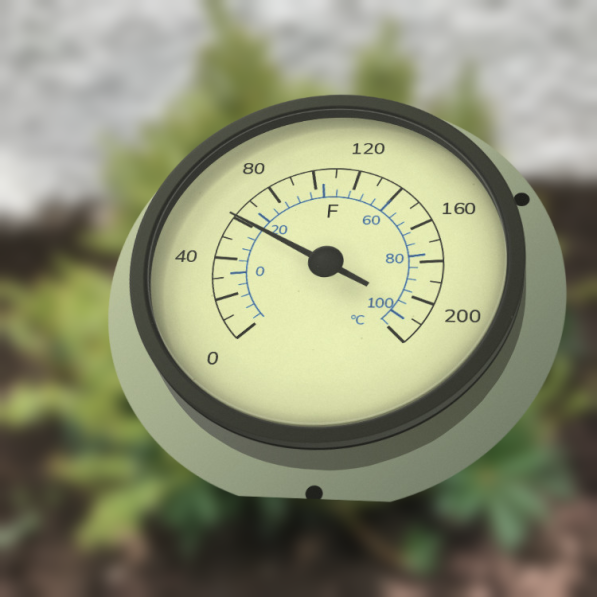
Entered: value=60 unit=°F
